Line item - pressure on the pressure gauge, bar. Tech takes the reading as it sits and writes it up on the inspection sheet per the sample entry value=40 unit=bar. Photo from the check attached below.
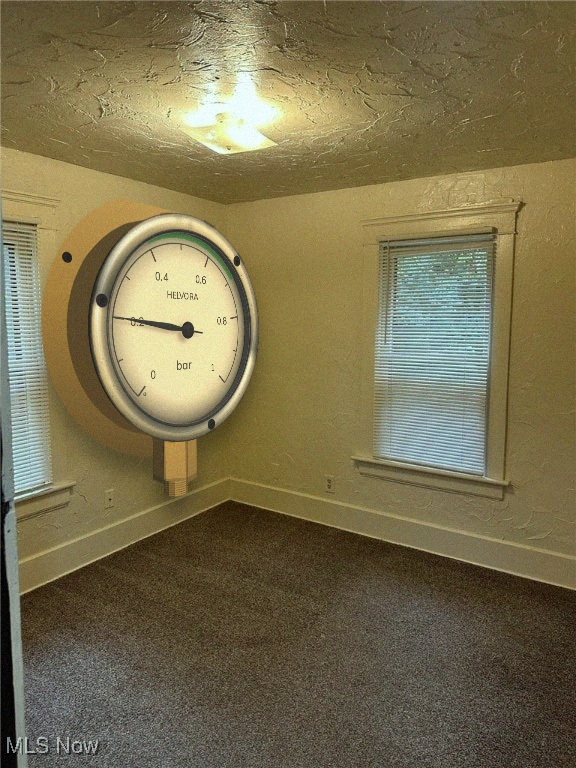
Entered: value=0.2 unit=bar
